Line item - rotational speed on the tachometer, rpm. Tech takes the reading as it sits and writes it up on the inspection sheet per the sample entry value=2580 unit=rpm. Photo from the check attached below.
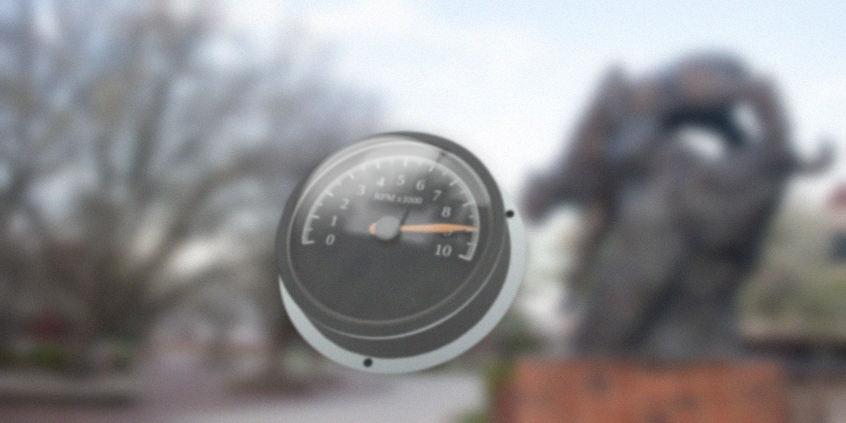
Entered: value=9000 unit=rpm
